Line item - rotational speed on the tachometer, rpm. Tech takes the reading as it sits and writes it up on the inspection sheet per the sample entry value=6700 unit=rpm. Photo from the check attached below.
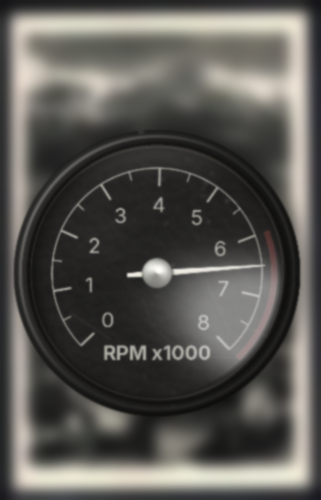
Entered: value=6500 unit=rpm
